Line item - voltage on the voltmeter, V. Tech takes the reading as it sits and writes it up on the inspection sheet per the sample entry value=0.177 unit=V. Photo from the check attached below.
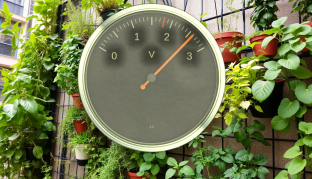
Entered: value=2.6 unit=V
